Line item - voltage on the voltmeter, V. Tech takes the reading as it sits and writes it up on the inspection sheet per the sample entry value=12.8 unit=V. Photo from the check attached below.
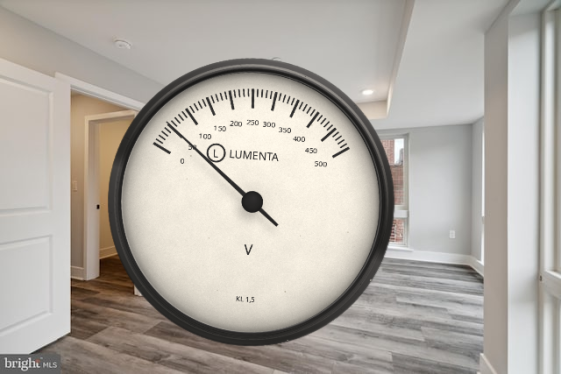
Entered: value=50 unit=V
